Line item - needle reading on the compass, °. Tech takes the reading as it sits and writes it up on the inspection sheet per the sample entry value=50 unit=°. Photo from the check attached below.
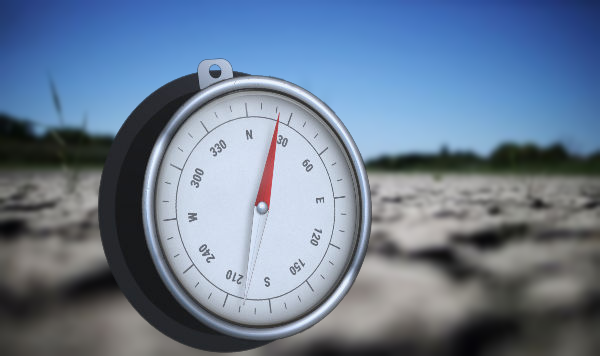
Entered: value=20 unit=°
